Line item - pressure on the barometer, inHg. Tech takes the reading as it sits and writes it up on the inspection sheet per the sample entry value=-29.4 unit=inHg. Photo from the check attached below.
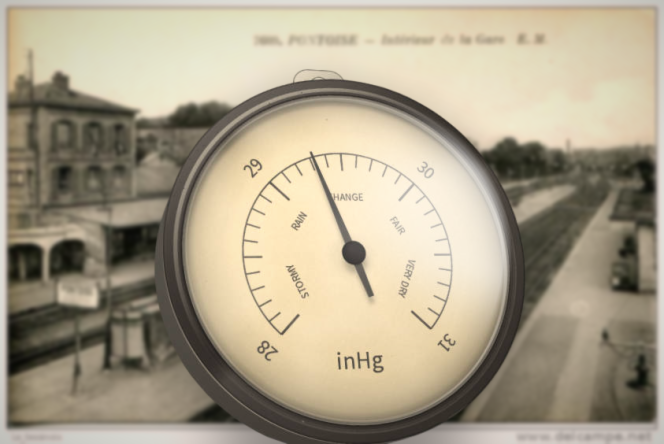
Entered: value=29.3 unit=inHg
